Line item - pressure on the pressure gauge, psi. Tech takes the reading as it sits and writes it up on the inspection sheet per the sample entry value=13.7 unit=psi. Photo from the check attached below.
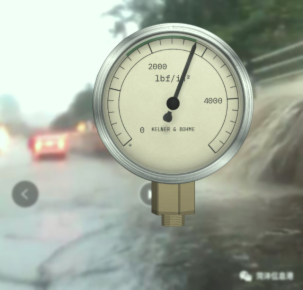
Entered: value=2800 unit=psi
